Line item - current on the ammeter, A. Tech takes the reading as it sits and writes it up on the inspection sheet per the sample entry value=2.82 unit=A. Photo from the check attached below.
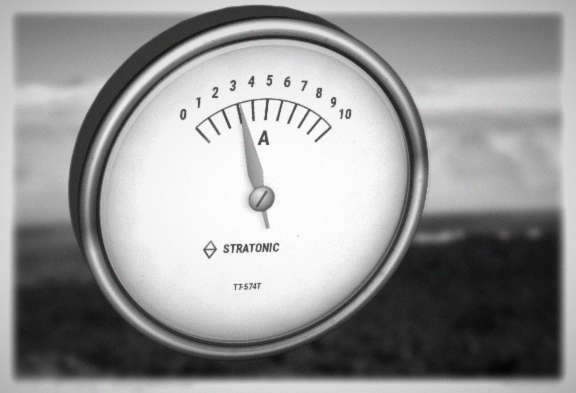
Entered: value=3 unit=A
